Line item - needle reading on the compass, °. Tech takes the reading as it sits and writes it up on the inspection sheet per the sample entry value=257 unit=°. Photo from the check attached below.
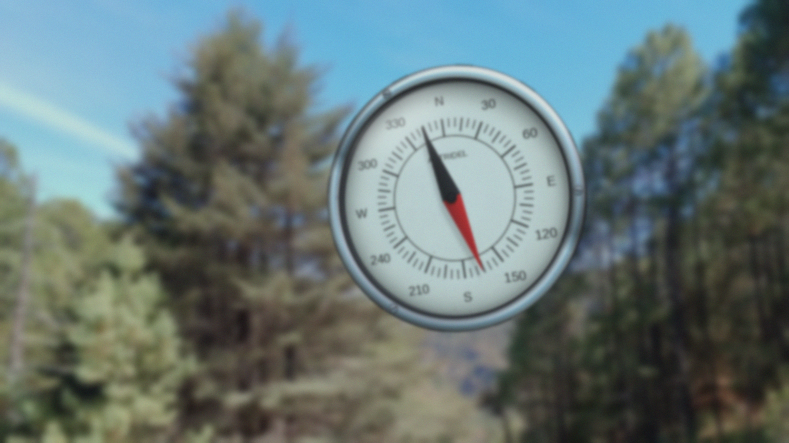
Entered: value=165 unit=°
